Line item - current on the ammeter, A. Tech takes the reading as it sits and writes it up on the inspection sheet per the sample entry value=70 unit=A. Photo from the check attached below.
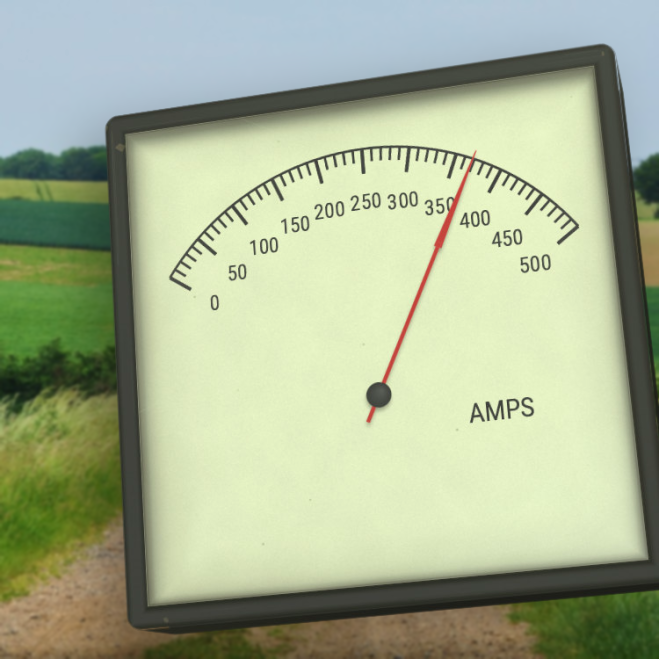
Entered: value=370 unit=A
